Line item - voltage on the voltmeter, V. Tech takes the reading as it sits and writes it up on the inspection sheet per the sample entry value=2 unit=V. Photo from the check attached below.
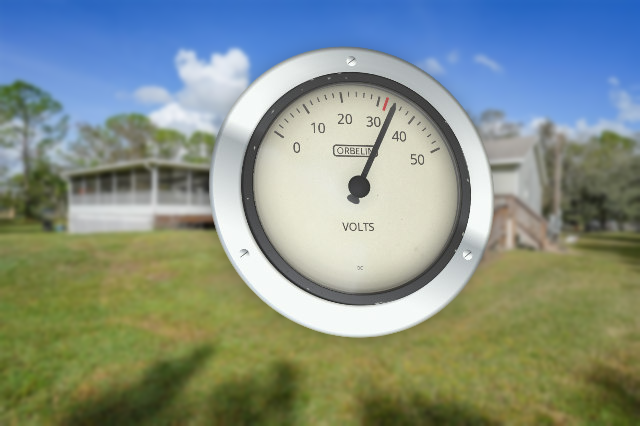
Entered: value=34 unit=V
